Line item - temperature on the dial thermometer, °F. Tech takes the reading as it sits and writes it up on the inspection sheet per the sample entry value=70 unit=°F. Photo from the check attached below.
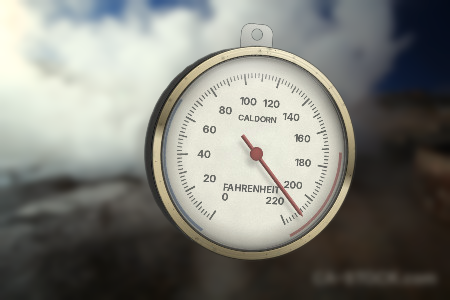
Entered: value=210 unit=°F
